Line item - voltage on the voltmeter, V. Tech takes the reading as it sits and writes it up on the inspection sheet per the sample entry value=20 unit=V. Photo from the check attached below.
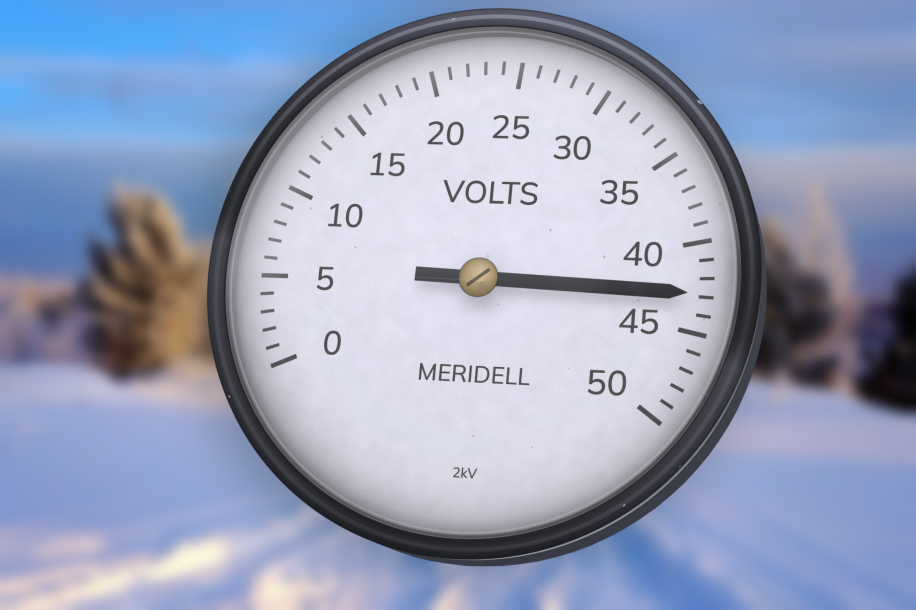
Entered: value=43 unit=V
